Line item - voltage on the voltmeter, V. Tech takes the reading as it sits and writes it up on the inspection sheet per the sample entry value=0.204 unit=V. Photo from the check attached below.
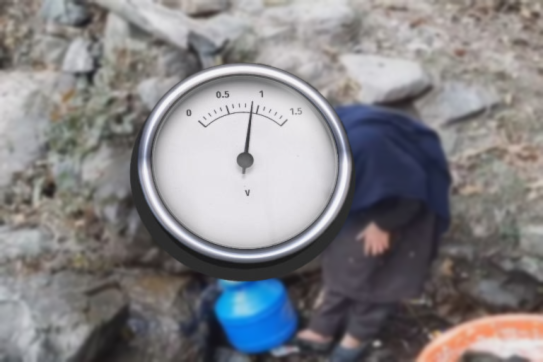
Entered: value=0.9 unit=V
